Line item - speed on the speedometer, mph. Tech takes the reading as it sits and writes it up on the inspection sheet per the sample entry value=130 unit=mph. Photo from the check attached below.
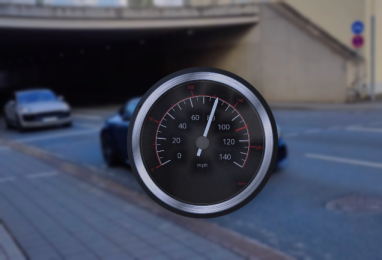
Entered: value=80 unit=mph
